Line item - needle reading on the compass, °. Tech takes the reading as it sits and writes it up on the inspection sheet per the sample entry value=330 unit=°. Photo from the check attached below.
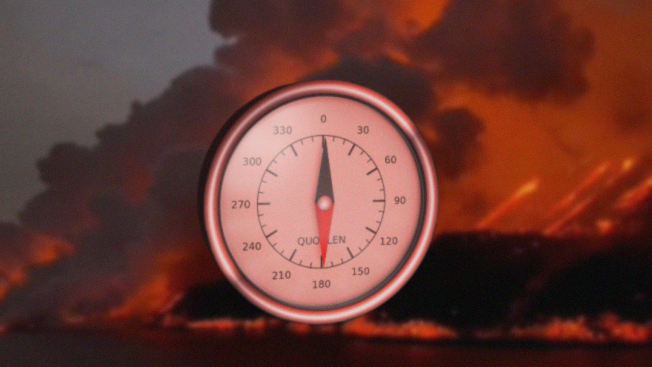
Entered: value=180 unit=°
